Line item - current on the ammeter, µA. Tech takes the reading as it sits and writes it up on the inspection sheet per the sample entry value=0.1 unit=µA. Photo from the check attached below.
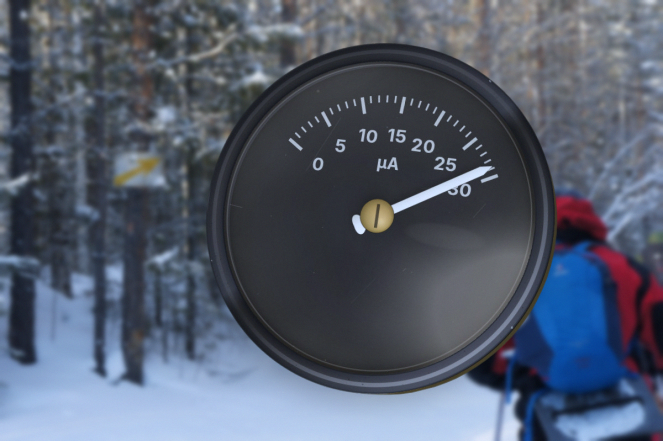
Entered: value=29 unit=µA
